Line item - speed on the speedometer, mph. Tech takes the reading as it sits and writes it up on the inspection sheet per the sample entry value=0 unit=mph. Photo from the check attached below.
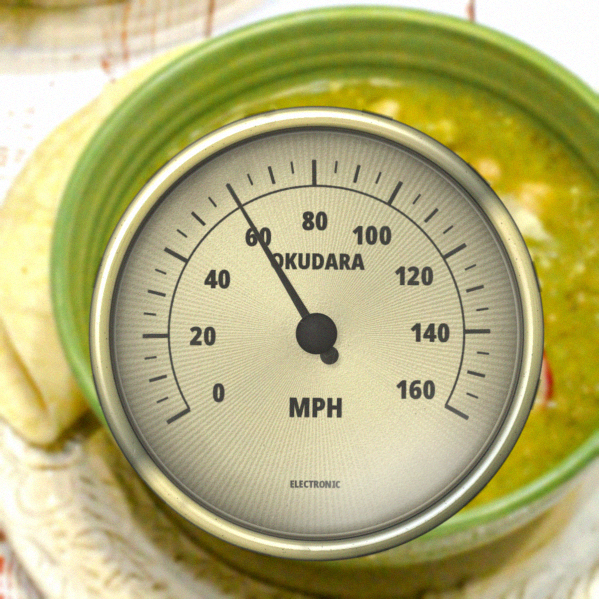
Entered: value=60 unit=mph
